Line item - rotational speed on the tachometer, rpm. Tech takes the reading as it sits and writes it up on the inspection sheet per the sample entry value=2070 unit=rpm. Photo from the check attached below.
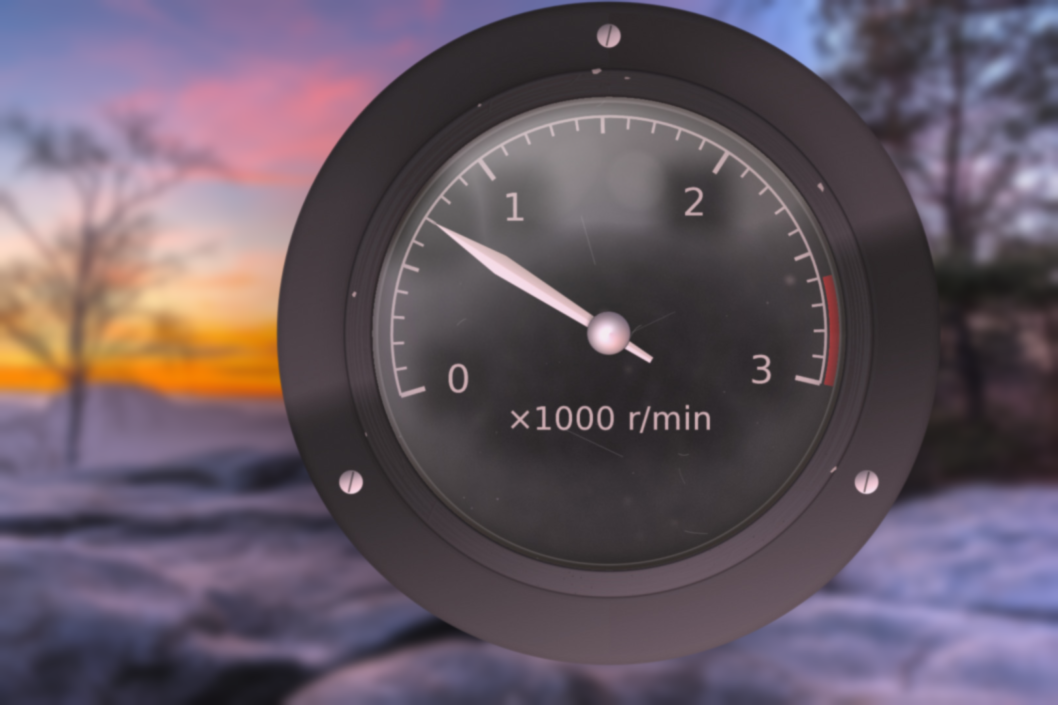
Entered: value=700 unit=rpm
